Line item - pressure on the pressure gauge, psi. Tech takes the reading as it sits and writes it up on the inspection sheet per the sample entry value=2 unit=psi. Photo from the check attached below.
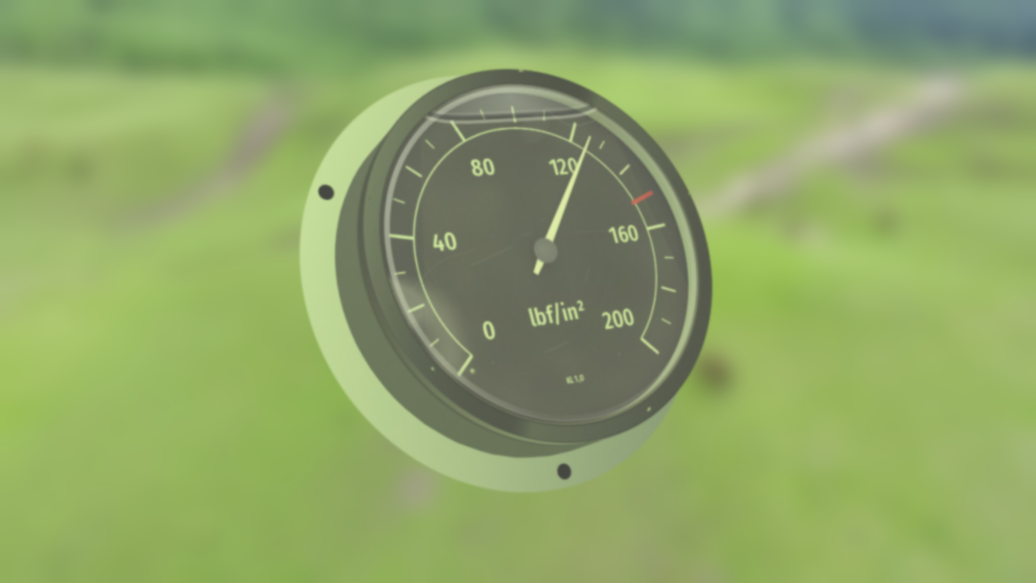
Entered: value=125 unit=psi
